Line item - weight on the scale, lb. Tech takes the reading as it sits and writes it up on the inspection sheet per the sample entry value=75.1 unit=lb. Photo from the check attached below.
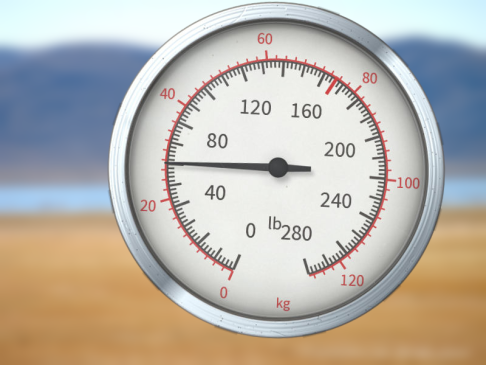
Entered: value=60 unit=lb
